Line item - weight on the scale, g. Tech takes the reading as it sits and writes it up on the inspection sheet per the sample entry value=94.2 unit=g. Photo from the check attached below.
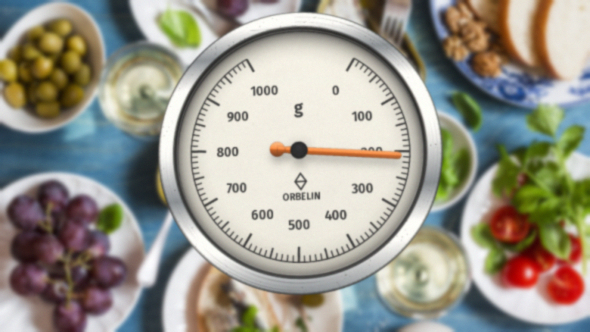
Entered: value=210 unit=g
